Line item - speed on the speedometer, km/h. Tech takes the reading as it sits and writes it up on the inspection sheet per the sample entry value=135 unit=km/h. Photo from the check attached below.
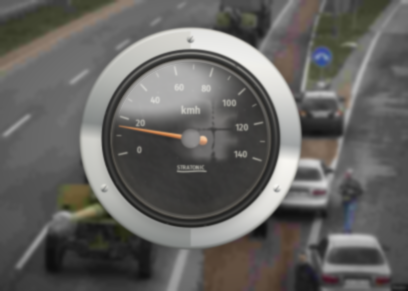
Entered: value=15 unit=km/h
